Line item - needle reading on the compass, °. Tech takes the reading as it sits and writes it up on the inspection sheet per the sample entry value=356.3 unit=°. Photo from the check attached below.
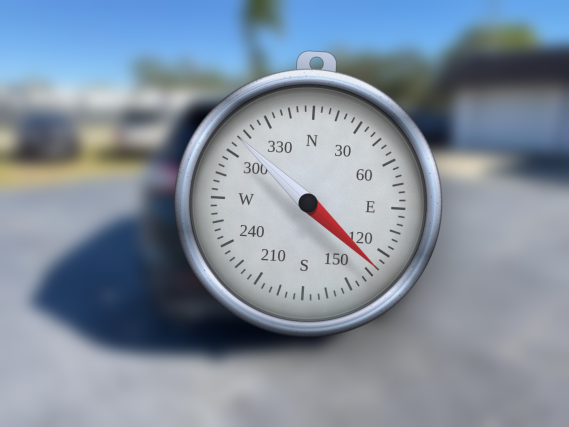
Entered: value=130 unit=°
